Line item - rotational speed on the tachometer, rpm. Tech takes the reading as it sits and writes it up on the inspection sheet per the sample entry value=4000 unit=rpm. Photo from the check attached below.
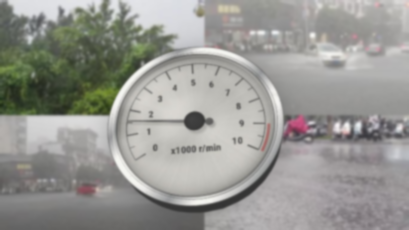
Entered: value=1500 unit=rpm
